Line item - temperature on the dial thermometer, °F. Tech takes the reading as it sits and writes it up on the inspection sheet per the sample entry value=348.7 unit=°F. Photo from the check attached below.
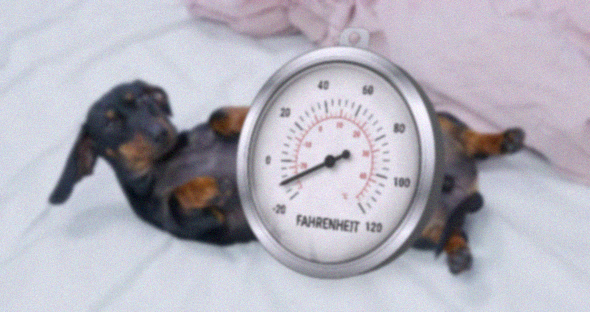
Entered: value=-12 unit=°F
